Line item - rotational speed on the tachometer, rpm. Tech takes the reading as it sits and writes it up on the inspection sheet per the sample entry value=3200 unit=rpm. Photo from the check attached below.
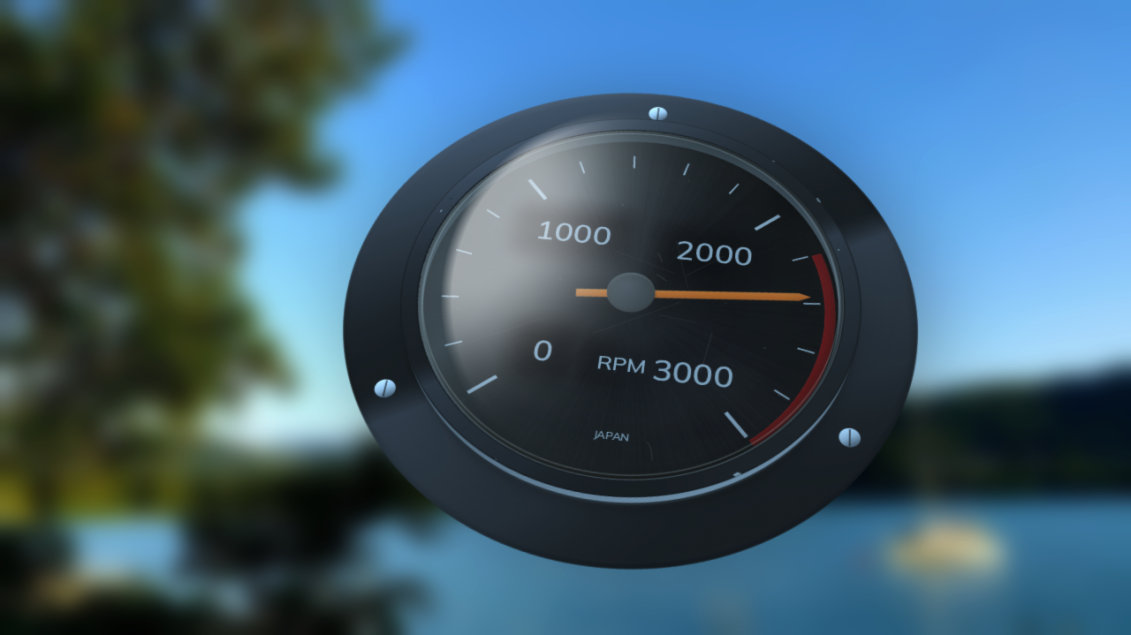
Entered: value=2400 unit=rpm
